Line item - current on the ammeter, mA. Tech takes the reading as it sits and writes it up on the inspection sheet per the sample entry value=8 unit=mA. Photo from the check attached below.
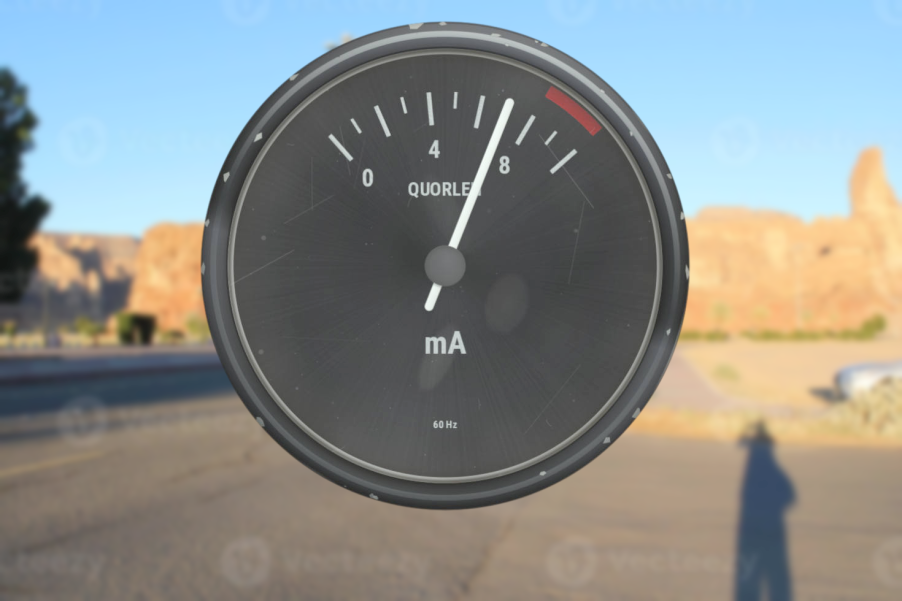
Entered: value=7 unit=mA
